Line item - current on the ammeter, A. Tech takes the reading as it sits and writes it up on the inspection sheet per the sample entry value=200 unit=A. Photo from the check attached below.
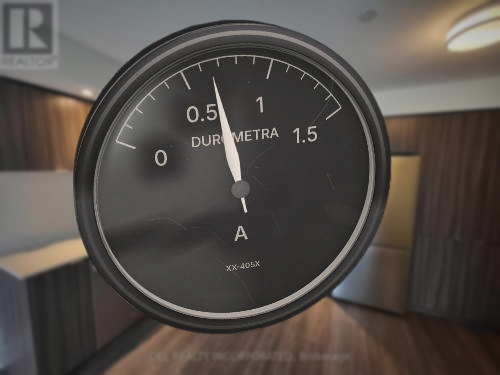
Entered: value=0.65 unit=A
